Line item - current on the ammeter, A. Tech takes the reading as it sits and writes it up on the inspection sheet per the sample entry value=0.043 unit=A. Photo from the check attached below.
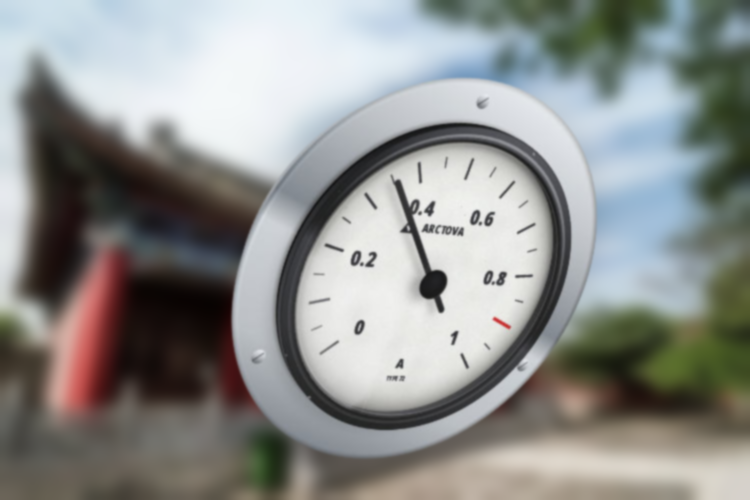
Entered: value=0.35 unit=A
